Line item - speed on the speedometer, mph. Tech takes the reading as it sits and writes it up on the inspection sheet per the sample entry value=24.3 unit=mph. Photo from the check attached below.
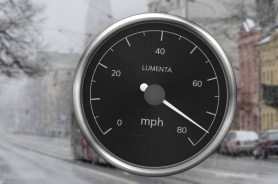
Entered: value=75 unit=mph
